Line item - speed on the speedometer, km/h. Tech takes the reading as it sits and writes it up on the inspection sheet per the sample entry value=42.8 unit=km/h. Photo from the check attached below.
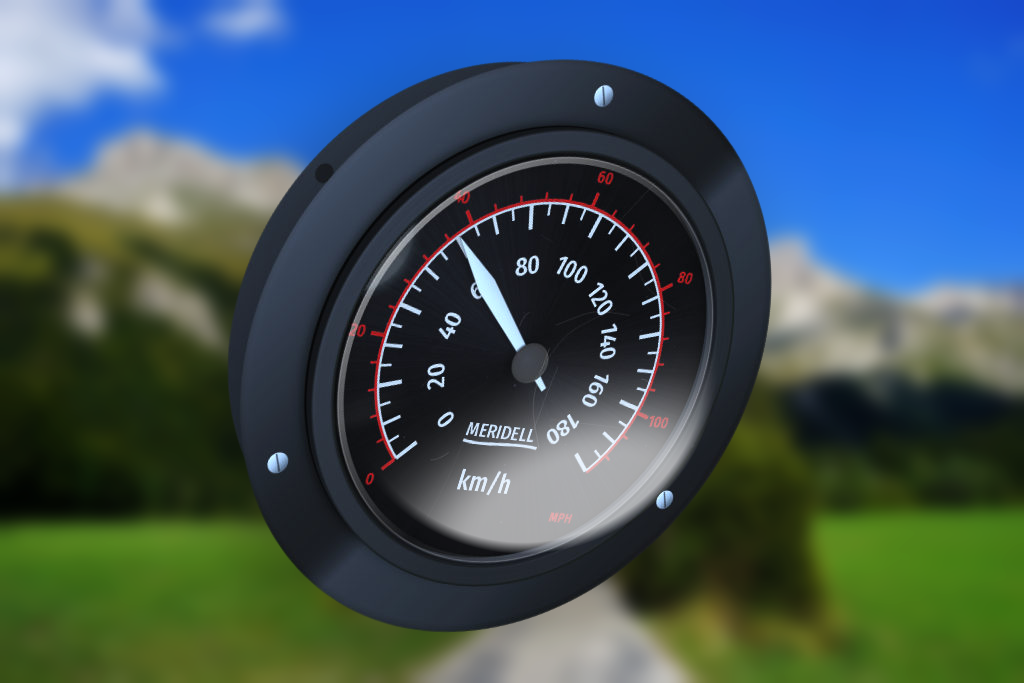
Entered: value=60 unit=km/h
